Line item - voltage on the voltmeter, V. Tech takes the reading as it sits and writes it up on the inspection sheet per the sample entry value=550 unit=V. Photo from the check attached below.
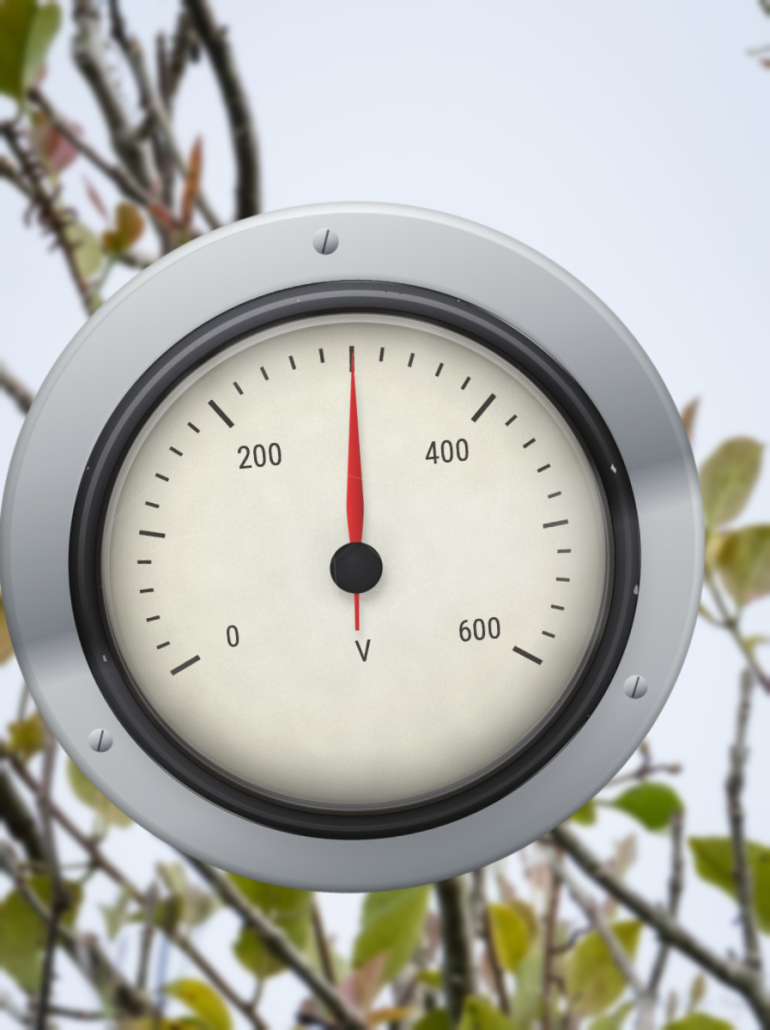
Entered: value=300 unit=V
